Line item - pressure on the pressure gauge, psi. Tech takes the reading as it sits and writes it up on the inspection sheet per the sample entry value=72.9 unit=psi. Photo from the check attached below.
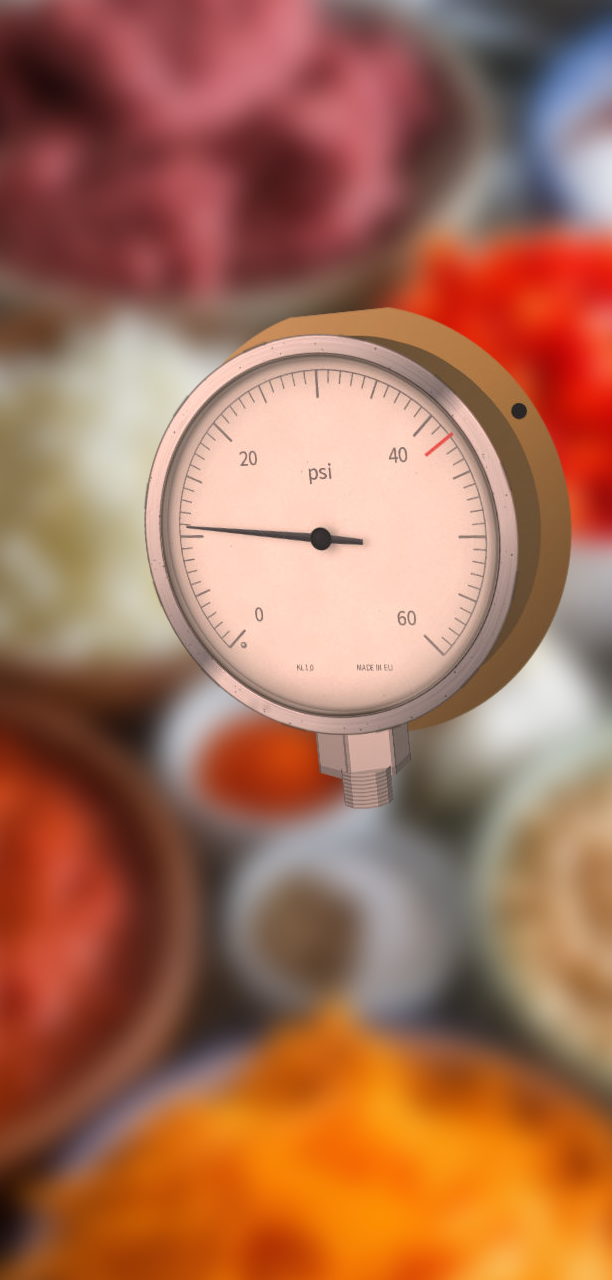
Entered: value=11 unit=psi
